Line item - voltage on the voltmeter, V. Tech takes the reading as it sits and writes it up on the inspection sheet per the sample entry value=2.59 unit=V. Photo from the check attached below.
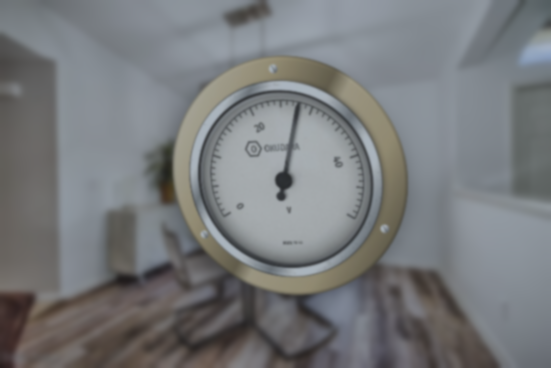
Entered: value=28 unit=V
